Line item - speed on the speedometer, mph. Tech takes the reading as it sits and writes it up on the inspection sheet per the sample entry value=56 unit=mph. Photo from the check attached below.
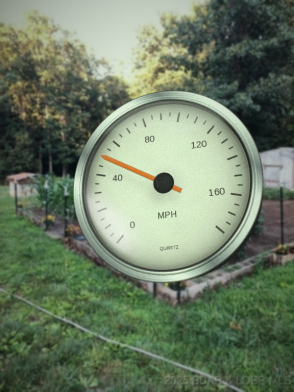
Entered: value=50 unit=mph
